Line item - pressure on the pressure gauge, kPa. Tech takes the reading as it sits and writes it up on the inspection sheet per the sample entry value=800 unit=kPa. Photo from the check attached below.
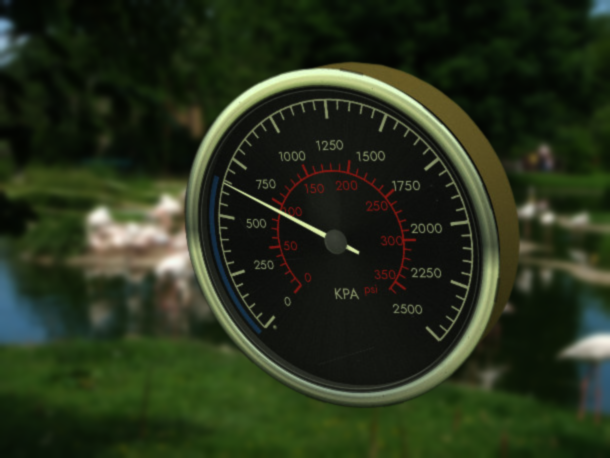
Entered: value=650 unit=kPa
